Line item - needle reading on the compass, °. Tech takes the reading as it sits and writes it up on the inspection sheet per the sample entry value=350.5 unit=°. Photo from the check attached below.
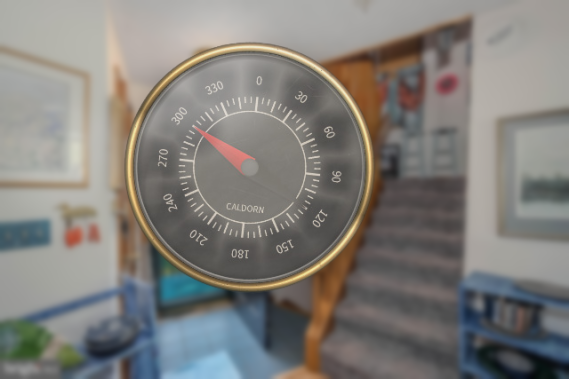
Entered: value=300 unit=°
